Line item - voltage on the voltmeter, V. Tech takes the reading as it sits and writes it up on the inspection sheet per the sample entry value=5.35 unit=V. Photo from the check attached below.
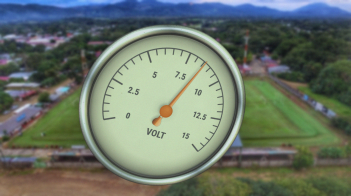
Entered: value=8.5 unit=V
